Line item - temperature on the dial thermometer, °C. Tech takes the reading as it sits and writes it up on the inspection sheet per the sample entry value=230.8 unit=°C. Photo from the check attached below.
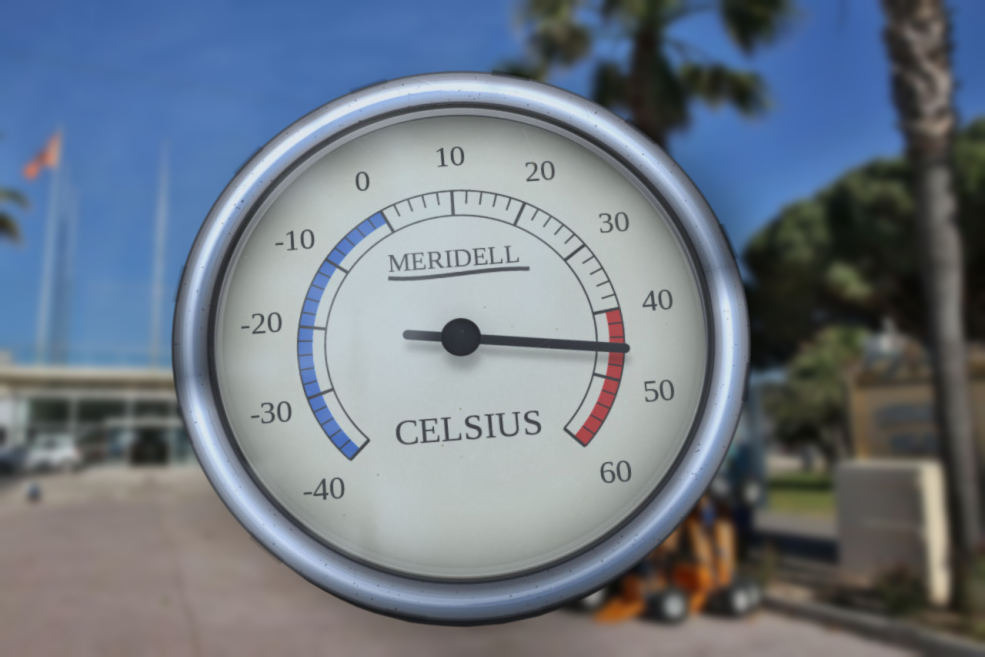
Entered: value=46 unit=°C
